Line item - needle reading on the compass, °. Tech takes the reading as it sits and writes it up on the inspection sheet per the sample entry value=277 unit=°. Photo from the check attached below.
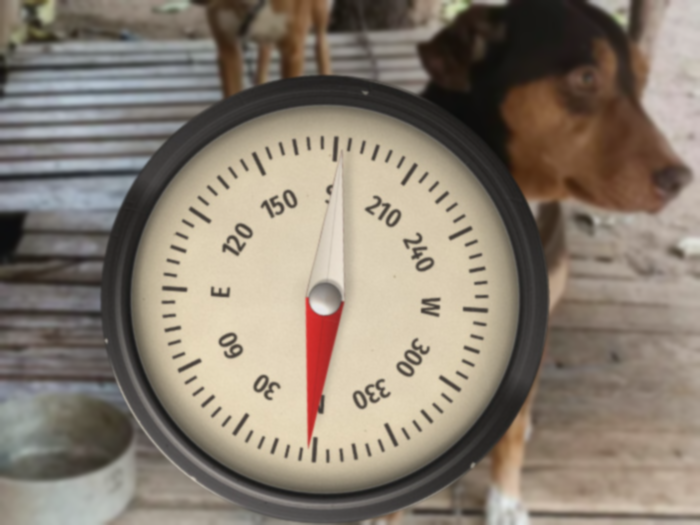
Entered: value=2.5 unit=°
